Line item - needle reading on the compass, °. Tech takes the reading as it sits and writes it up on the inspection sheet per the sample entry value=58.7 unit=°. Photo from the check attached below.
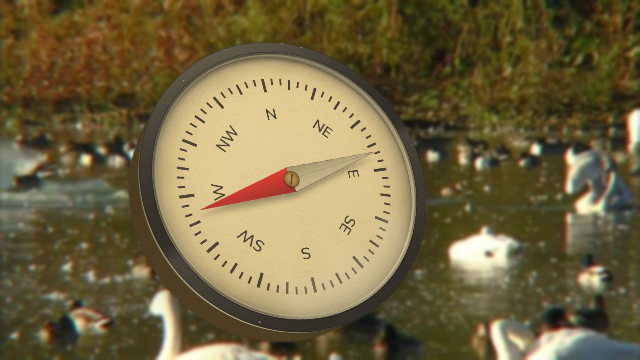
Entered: value=260 unit=°
